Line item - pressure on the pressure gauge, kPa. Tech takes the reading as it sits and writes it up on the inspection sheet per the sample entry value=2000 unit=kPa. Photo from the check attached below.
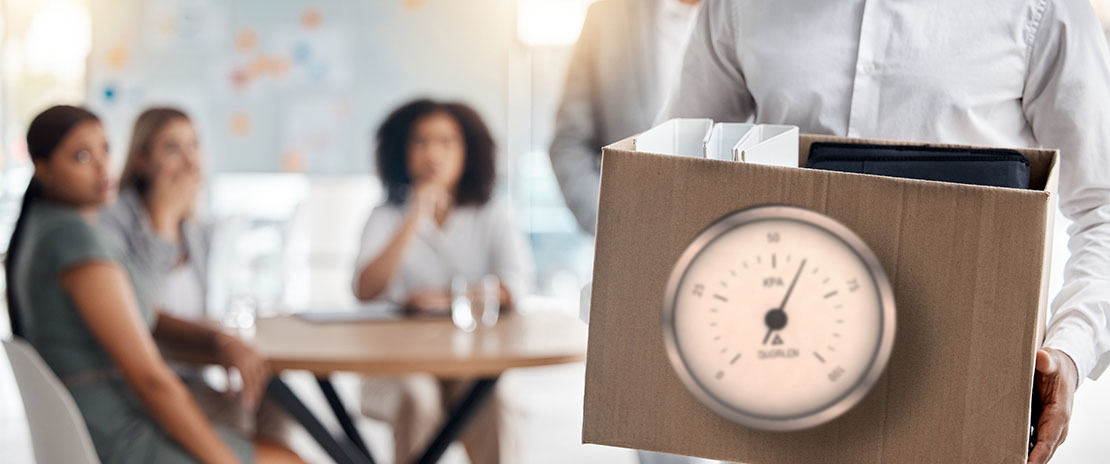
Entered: value=60 unit=kPa
